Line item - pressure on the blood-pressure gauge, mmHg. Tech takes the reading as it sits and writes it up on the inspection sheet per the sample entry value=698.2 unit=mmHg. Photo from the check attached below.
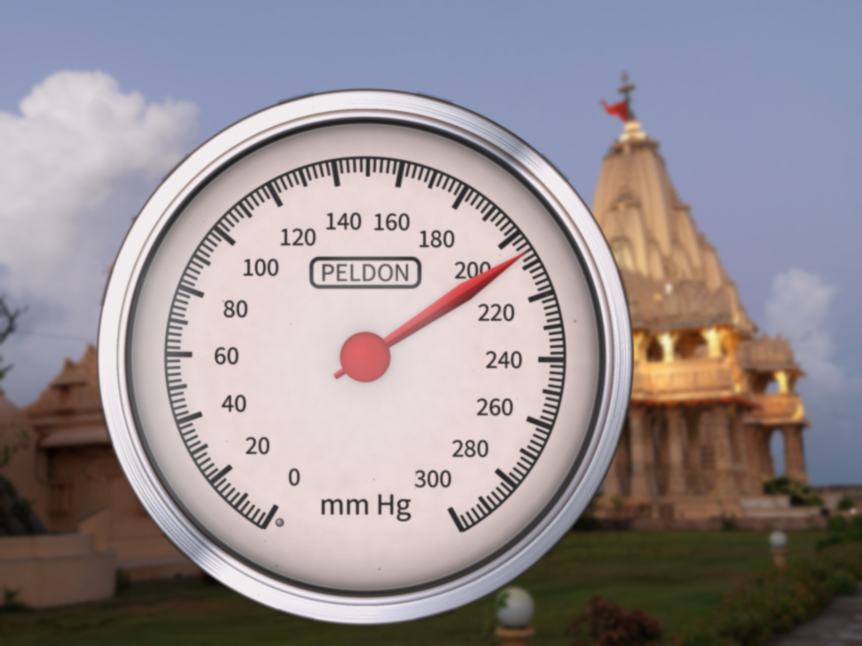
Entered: value=206 unit=mmHg
